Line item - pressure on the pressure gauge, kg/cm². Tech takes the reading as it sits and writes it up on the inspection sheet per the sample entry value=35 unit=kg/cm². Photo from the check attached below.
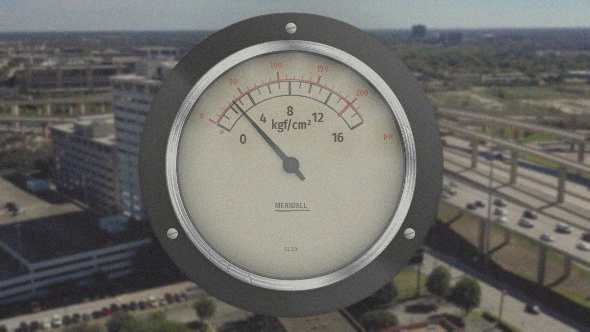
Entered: value=2.5 unit=kg/cm²
